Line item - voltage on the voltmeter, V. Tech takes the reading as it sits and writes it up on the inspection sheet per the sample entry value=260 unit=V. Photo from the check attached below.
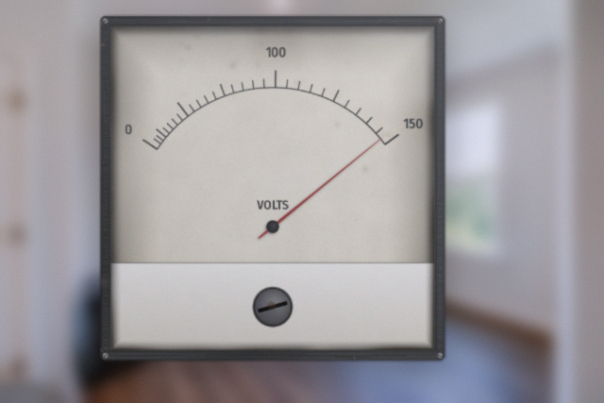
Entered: value=147.5 unit=V
